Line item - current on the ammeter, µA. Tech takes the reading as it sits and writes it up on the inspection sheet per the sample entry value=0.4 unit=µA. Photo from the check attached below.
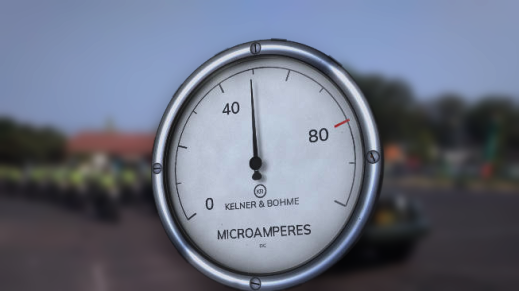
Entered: value=50 unit=µA
